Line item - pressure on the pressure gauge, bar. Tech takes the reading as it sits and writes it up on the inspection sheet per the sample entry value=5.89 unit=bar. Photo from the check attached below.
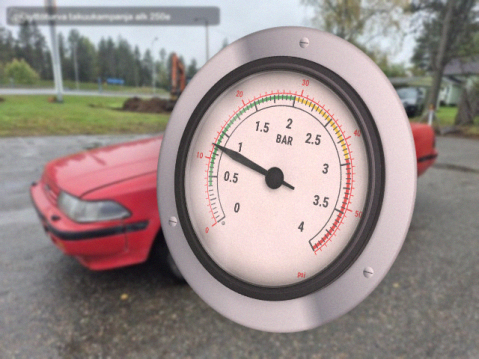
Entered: value=0.85 unit=bar
